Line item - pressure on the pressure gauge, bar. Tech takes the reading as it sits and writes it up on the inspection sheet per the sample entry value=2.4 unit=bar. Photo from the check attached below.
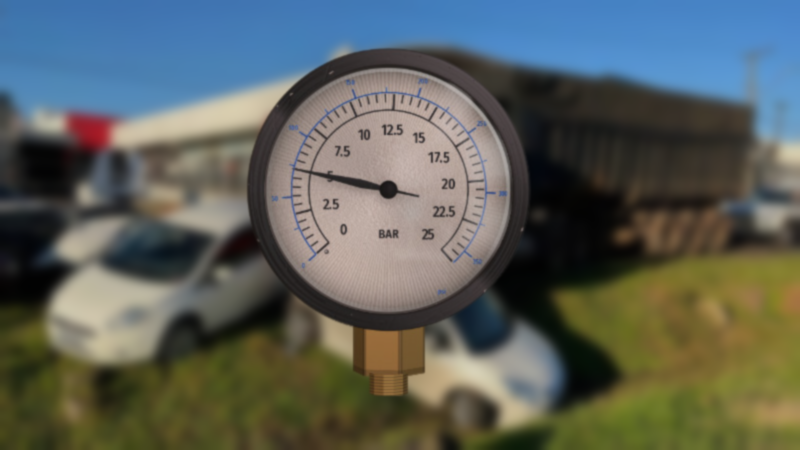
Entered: value=5 unit=bar
